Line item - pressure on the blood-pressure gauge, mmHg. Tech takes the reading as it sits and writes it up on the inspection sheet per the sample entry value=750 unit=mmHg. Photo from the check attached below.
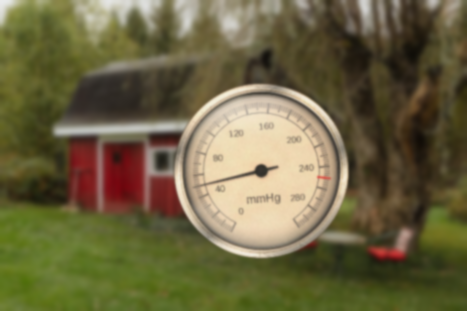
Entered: value=50 unit=mmHg
